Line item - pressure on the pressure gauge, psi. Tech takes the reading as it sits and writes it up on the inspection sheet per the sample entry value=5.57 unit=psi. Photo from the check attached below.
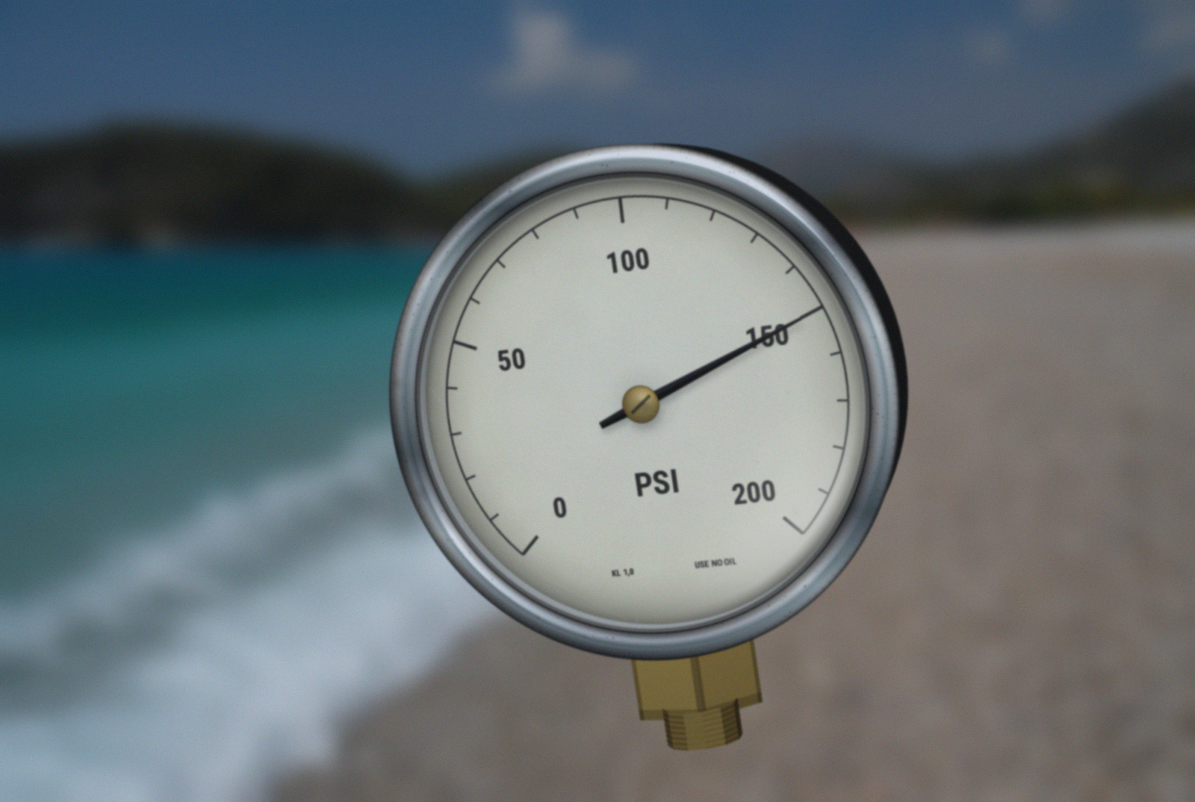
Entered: value=150 unit=psi
